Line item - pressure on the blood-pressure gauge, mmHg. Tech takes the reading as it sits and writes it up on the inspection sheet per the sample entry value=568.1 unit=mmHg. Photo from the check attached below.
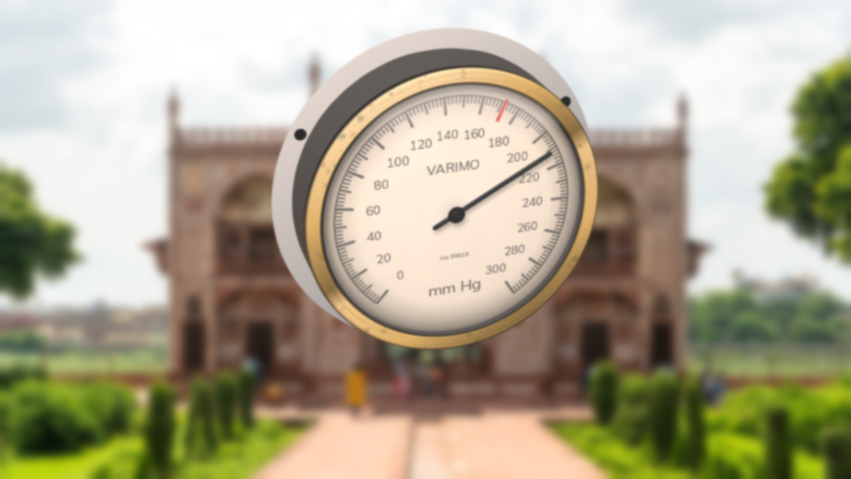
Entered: value=210 unit=mmHg
